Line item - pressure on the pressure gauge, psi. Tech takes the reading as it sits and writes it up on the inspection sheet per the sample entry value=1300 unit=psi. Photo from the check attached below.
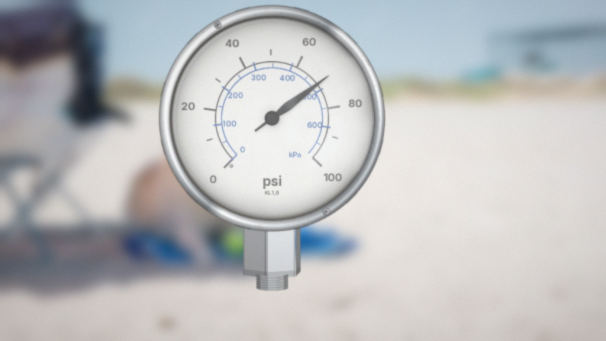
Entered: value=70 unit=psi
